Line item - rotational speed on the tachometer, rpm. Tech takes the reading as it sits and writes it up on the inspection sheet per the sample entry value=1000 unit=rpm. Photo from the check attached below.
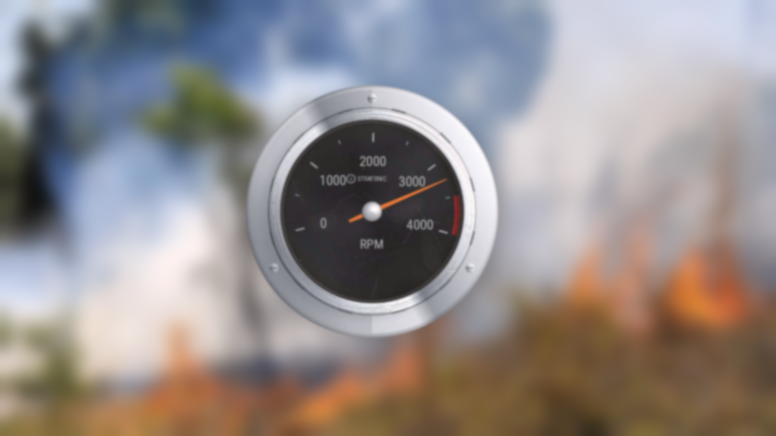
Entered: value=3250 unit=rpm
